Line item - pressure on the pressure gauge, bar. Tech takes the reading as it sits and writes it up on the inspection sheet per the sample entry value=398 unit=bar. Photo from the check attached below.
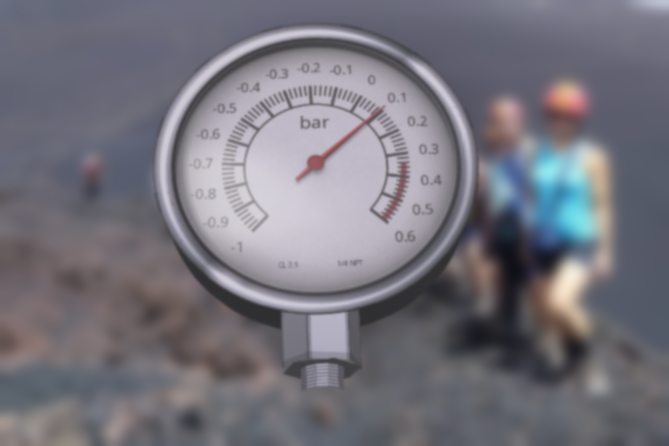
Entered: value=0.1 unit=bar
